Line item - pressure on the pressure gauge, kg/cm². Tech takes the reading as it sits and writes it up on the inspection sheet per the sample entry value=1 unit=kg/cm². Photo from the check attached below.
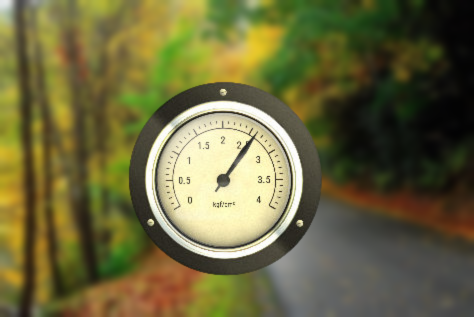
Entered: value=2.6 unit=kg/cm²
